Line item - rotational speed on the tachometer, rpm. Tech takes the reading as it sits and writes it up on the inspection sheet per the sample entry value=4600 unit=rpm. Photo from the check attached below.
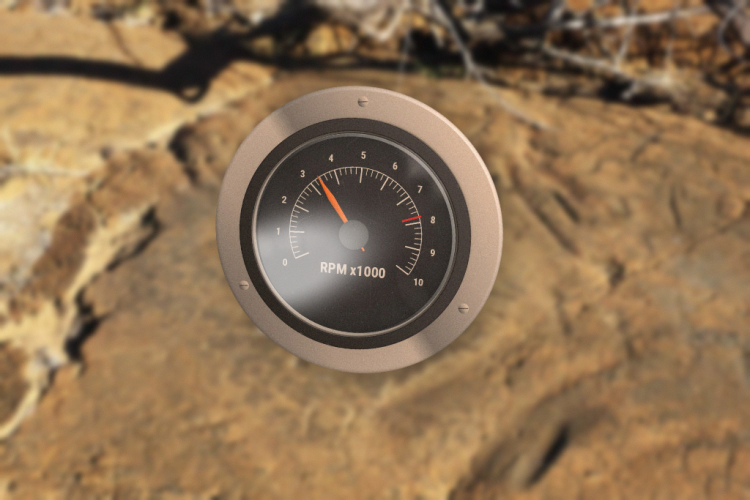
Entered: value=3400 unit=rpm
